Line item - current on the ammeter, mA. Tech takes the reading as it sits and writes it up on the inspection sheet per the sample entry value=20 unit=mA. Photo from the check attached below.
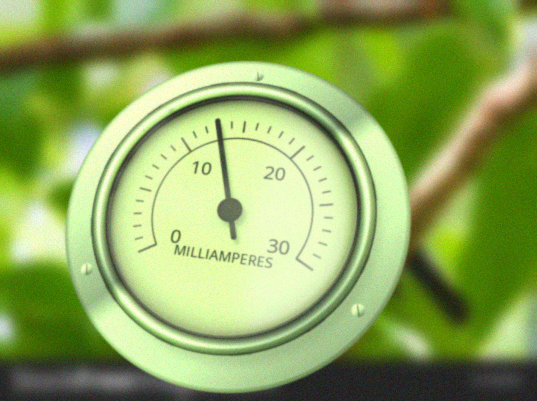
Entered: value=13 unit=mA
